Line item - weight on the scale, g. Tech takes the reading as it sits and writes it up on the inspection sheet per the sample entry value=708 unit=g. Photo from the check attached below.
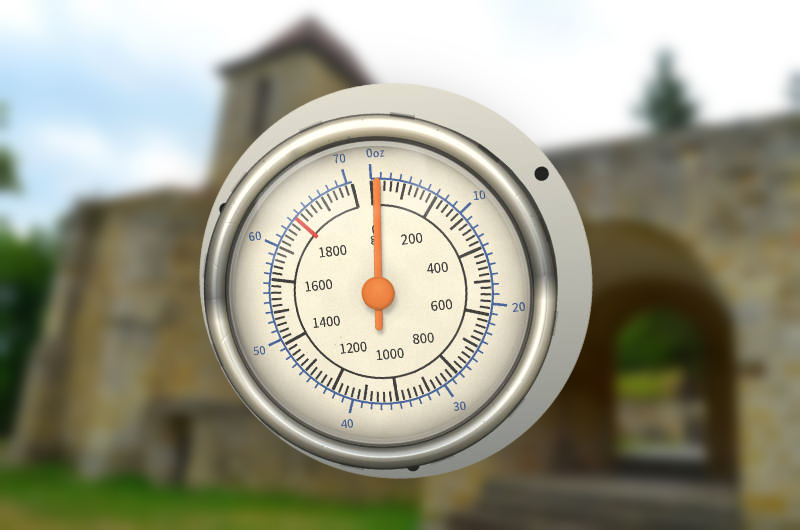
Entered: value=20 unit=g
